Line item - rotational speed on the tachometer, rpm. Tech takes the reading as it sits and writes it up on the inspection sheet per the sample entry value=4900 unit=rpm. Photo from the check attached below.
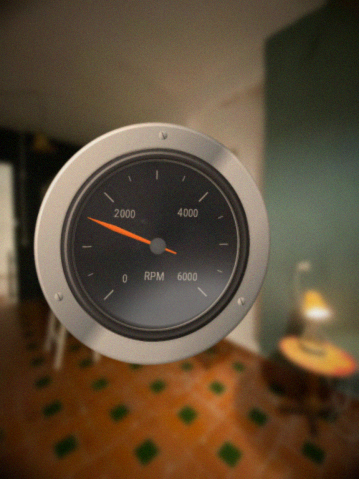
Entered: value=1500 unit=rpm
